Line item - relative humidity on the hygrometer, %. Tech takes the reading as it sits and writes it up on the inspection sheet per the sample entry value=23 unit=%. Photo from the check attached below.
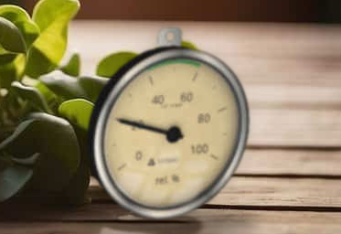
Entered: value=20 unit=%
